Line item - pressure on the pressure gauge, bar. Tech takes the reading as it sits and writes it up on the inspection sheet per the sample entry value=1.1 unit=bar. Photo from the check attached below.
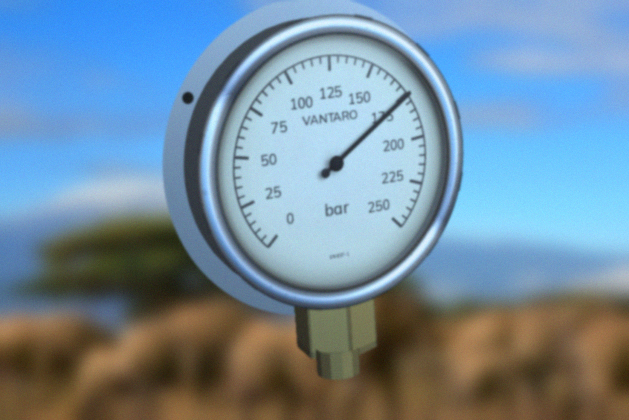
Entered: value=175 unit=bar
